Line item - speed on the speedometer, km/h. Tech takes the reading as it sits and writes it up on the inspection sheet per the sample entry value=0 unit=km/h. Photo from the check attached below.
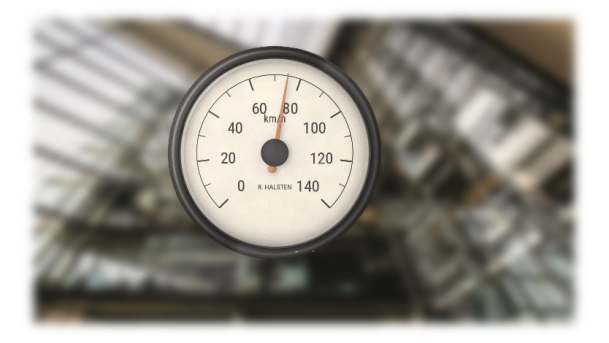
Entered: value=75 unit=km/h
